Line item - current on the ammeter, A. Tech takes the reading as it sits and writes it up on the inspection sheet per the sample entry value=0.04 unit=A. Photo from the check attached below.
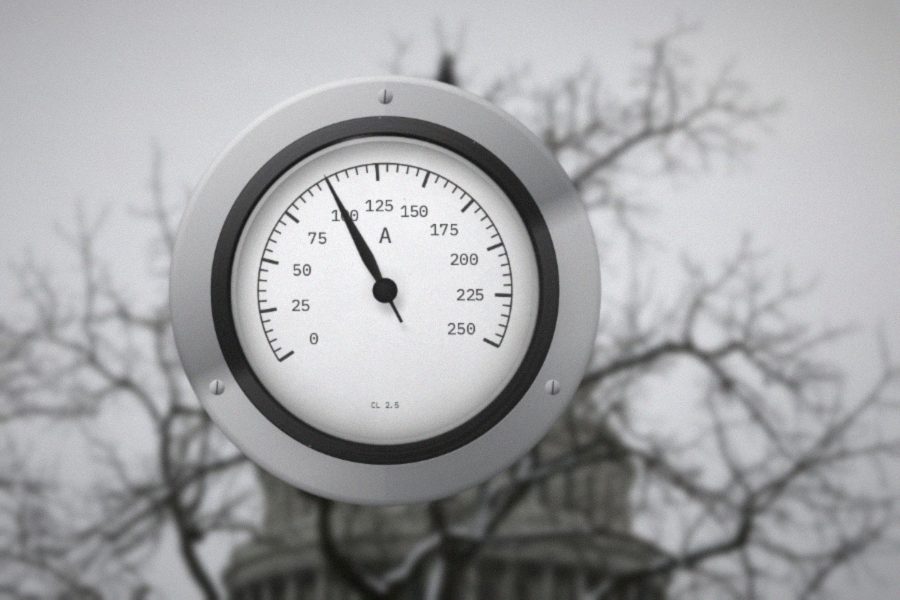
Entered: value=100 unit=A
